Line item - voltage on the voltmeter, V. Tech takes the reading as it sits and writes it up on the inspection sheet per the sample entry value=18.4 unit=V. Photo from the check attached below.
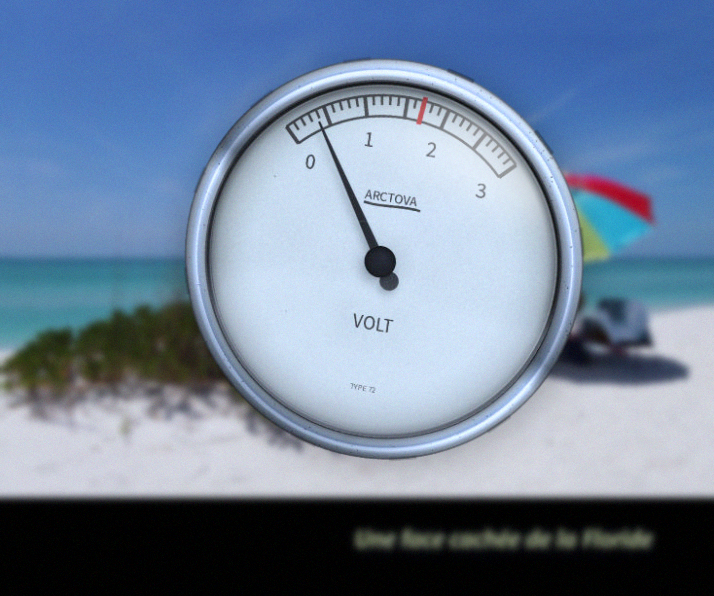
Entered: value=0.4 unit=V
